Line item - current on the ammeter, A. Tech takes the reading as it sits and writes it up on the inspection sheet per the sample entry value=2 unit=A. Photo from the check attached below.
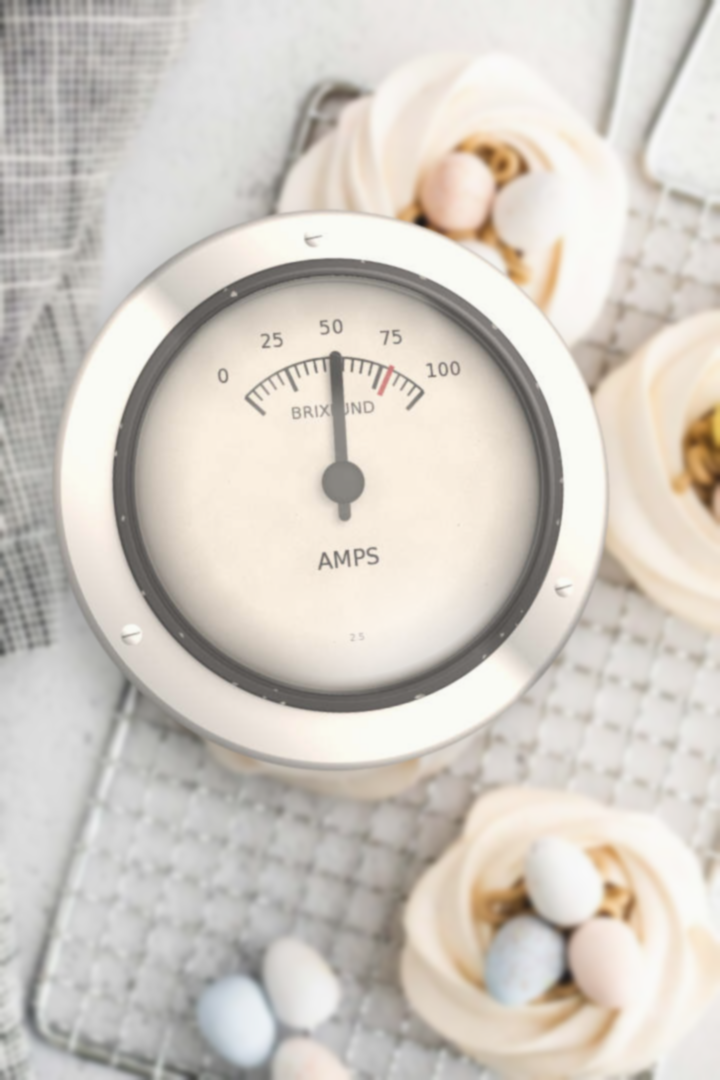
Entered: value=50 unit=A
